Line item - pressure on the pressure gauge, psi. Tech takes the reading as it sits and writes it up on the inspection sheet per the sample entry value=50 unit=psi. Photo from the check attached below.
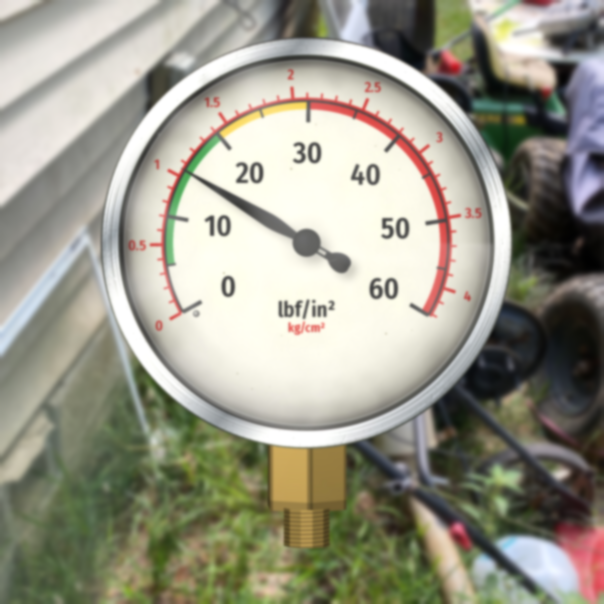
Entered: value=15 unit=psi
